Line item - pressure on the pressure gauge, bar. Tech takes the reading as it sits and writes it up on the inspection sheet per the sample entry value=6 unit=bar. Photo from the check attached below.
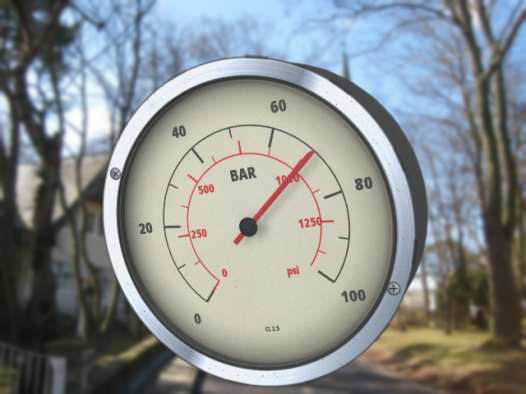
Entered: value=70 unit=bar
